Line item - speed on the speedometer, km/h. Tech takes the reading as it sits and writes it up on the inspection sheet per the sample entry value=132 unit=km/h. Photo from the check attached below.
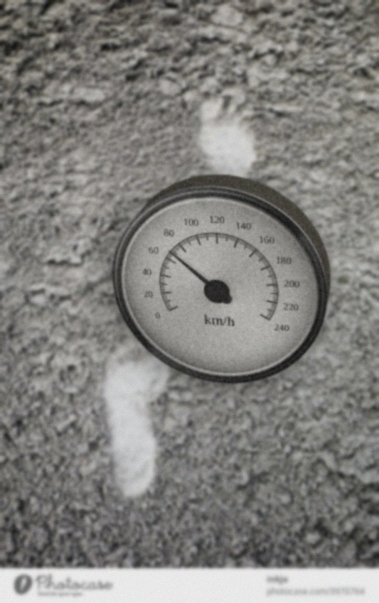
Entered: value=70 unit=km/h
